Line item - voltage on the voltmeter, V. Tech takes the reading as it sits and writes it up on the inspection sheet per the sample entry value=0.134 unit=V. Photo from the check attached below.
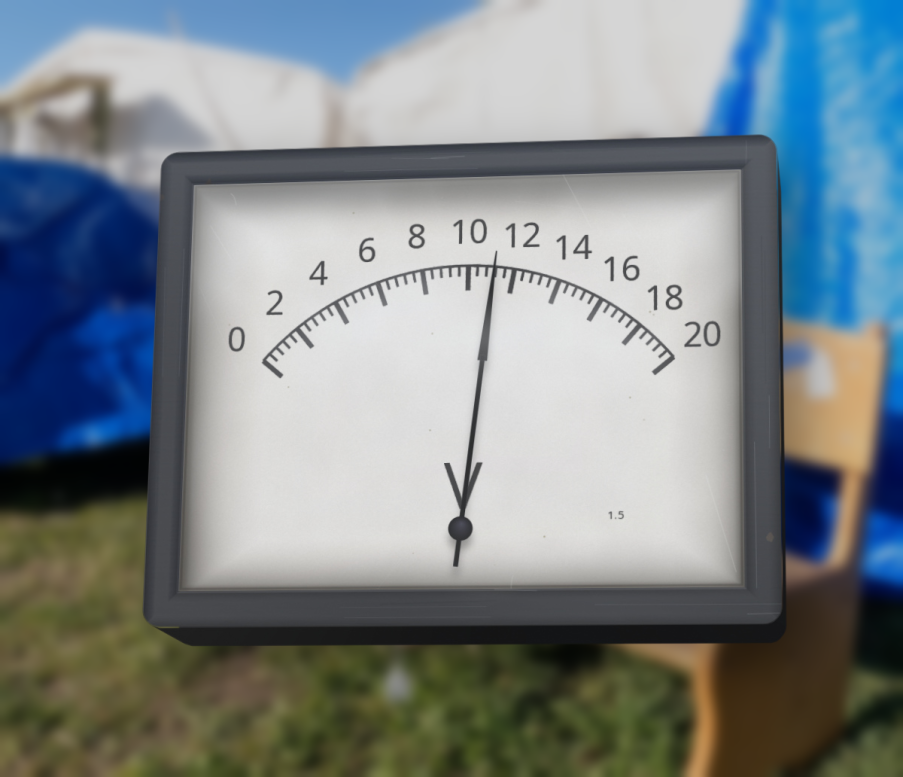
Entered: value=11.2 unit=V
